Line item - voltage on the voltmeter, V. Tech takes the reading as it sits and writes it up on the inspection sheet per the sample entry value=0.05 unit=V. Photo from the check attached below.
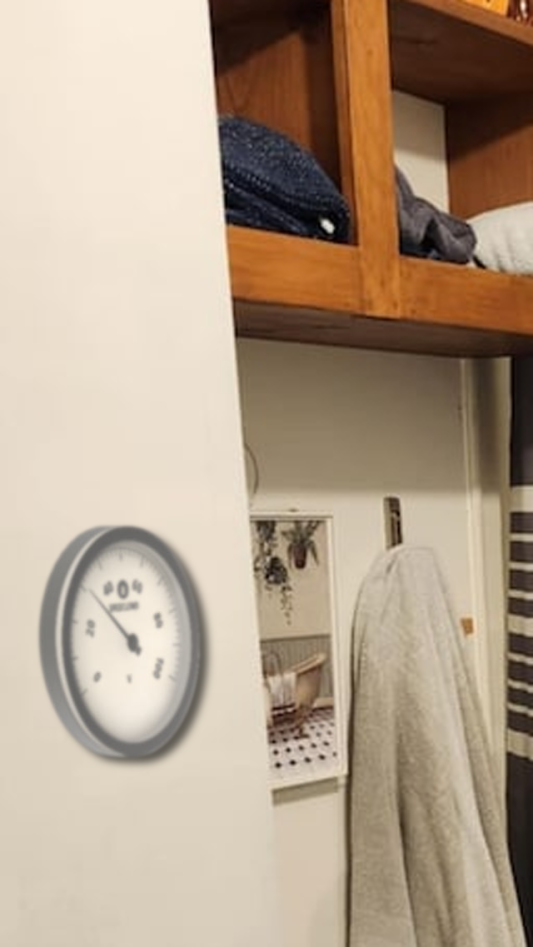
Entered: value=30 unit=V
